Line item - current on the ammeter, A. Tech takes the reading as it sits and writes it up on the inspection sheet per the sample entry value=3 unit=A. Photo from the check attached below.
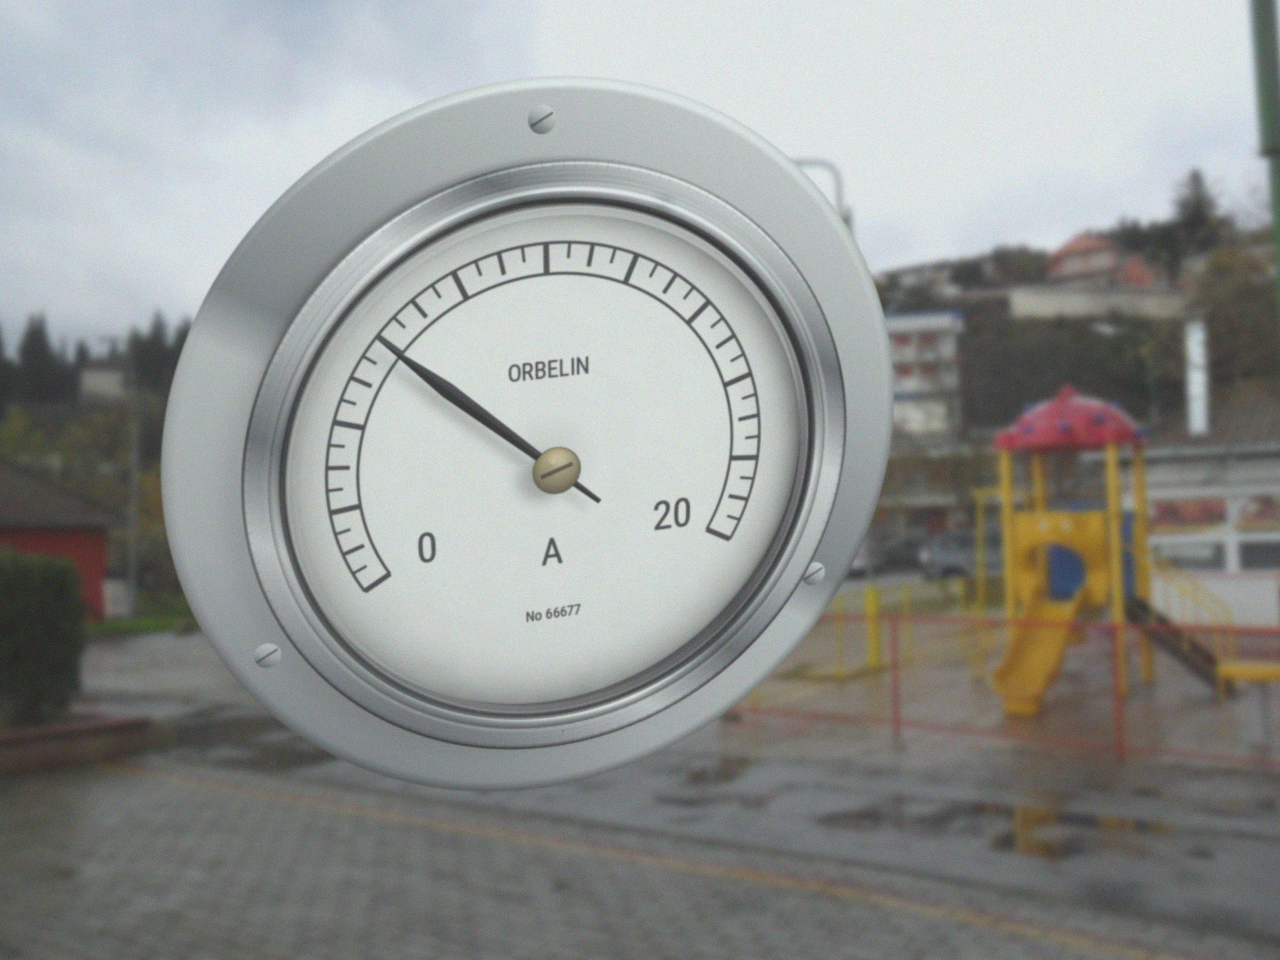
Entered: value=6 unit=A
